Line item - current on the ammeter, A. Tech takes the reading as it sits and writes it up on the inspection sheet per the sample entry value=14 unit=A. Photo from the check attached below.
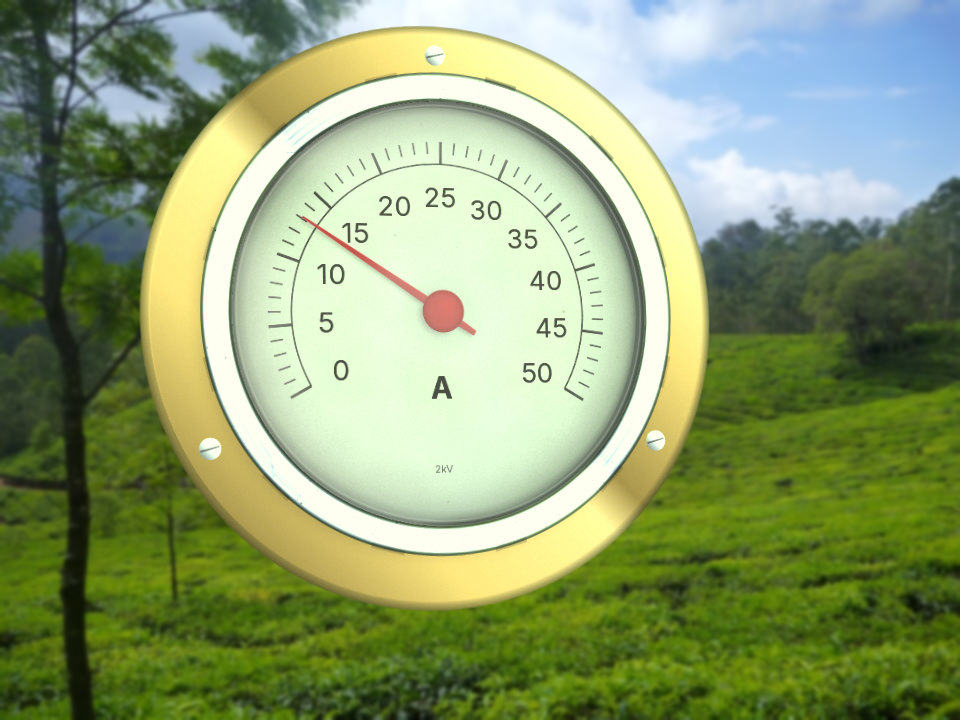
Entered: value=13 unit=A
